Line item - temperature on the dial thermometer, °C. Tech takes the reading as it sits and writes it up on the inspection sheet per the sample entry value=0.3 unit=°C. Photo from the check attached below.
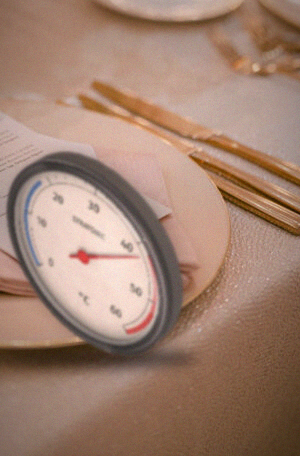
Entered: value=42 unit=°C
